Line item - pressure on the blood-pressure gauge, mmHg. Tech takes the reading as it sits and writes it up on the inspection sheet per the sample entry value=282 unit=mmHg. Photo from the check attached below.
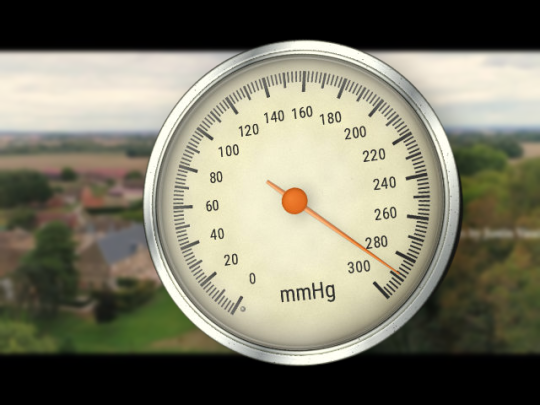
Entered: value=288 unit=mmHg
